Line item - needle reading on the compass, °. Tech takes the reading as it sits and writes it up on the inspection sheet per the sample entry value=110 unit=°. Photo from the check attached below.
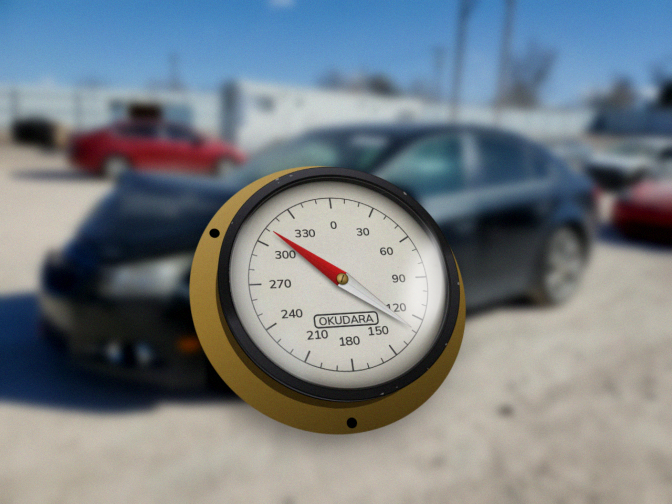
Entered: value=310 unit=°
